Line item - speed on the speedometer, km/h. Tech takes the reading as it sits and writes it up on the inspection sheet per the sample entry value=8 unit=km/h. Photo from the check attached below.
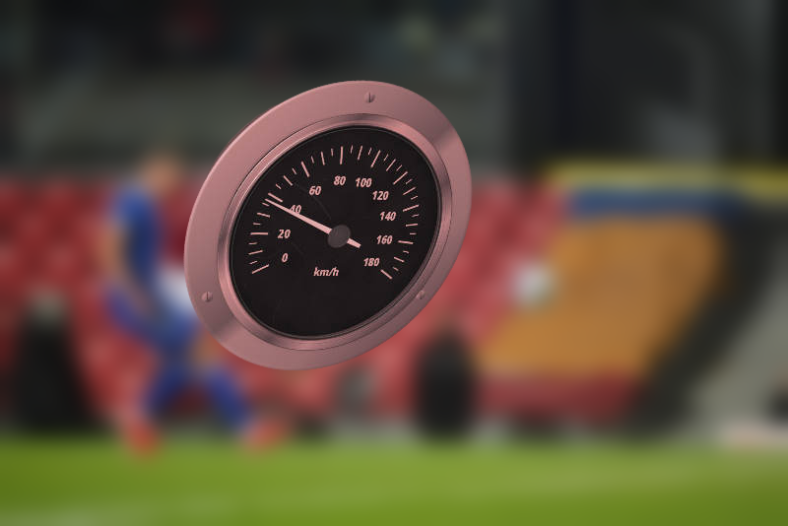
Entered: value=37.5 unit=km/h
